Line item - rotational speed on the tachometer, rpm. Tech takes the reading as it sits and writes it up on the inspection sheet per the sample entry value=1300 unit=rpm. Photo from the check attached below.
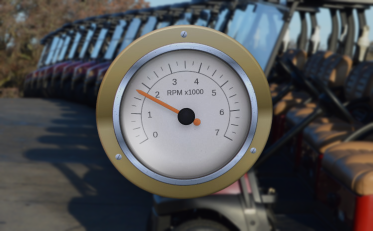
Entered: value=1750 unit=rpm
